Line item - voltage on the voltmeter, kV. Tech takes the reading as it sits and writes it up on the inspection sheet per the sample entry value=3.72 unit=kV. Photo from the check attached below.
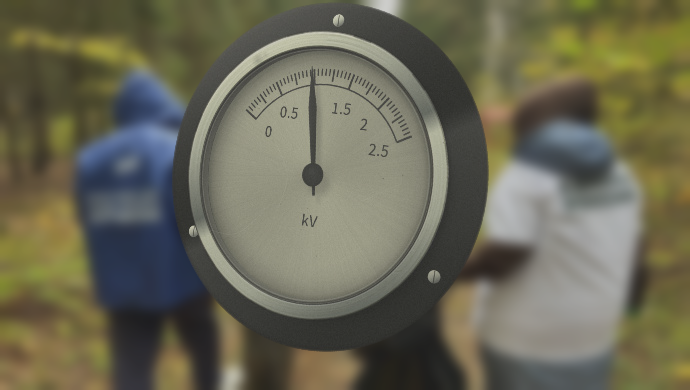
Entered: value=1 unit=kV
